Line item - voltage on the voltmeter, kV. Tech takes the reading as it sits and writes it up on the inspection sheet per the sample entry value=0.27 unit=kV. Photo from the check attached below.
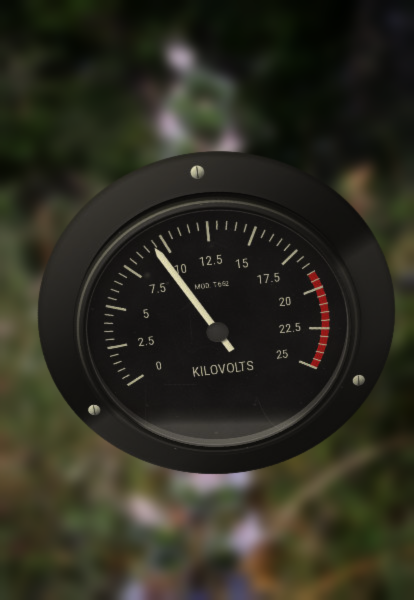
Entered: value=9.5 unit=kV
